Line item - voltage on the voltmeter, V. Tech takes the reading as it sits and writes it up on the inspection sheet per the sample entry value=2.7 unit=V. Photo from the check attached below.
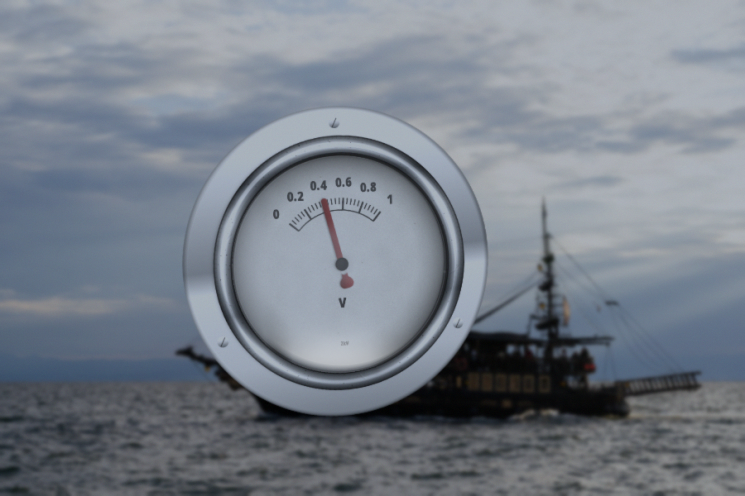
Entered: value=0.4 unit=V
